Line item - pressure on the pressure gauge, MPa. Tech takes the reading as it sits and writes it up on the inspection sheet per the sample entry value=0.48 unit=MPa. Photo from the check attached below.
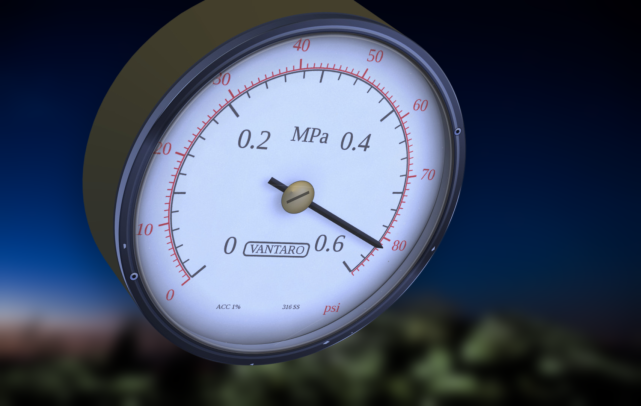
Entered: value=0.56 unit=MPa
